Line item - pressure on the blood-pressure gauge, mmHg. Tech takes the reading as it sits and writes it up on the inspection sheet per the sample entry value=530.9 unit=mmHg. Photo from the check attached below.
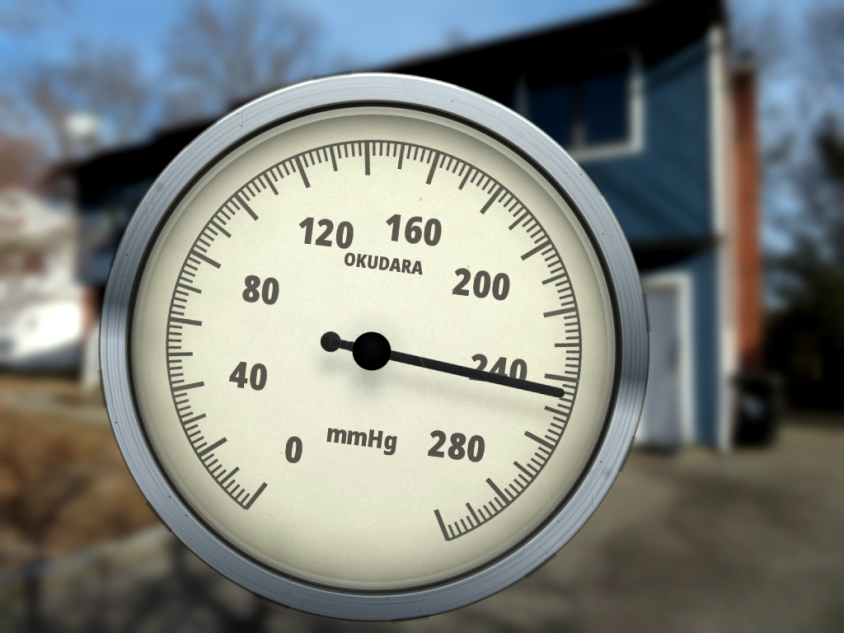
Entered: value=244 unit=mmHg
